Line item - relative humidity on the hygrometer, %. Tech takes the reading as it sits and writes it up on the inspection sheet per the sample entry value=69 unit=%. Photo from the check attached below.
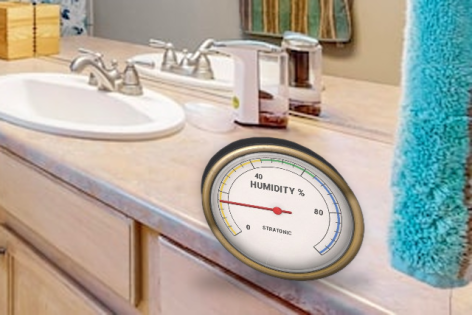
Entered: value=16 unit=%
